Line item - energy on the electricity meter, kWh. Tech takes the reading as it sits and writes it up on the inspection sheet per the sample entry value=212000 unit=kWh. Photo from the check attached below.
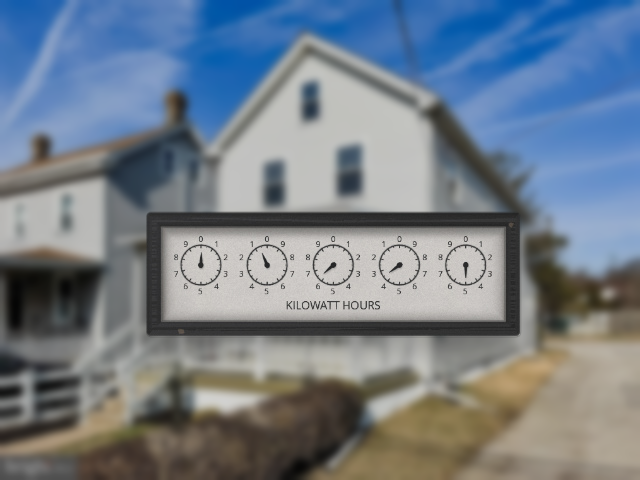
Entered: value=635 unit=kWh
